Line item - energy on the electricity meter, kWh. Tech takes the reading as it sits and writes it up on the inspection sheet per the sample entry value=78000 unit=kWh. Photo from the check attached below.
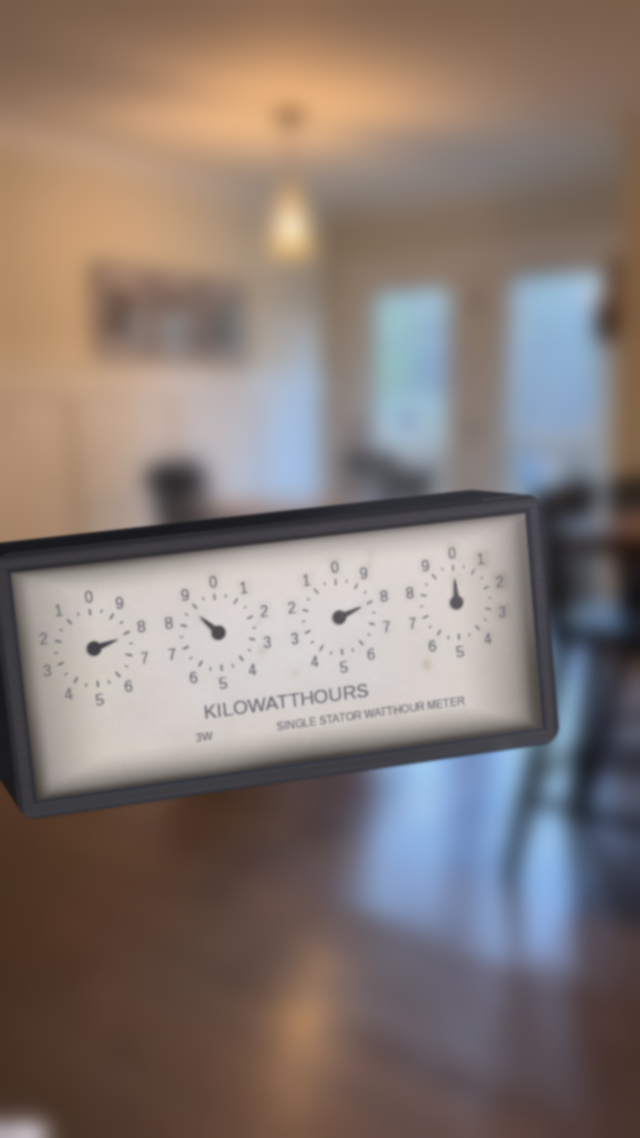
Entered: value=7880 unit=kWh
